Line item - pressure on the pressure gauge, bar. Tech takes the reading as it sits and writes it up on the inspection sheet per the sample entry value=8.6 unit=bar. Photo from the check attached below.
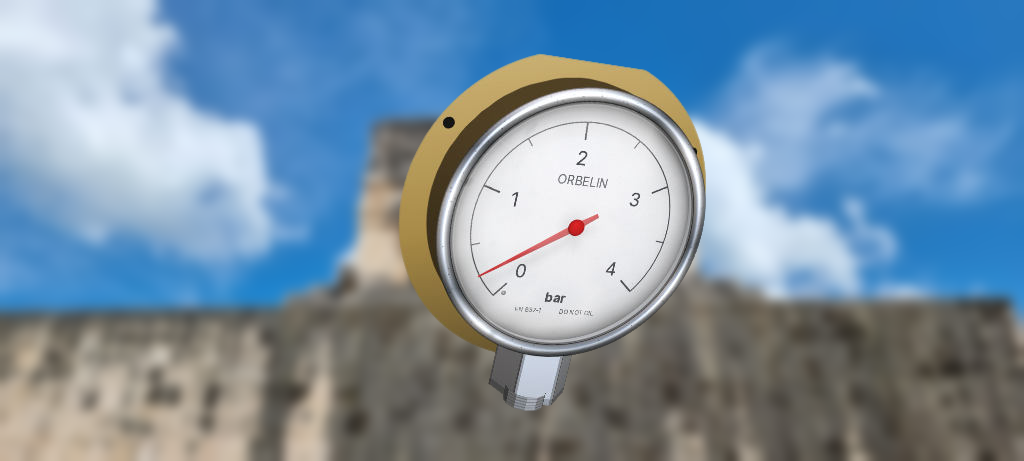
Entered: value=0.25 unit=bar
